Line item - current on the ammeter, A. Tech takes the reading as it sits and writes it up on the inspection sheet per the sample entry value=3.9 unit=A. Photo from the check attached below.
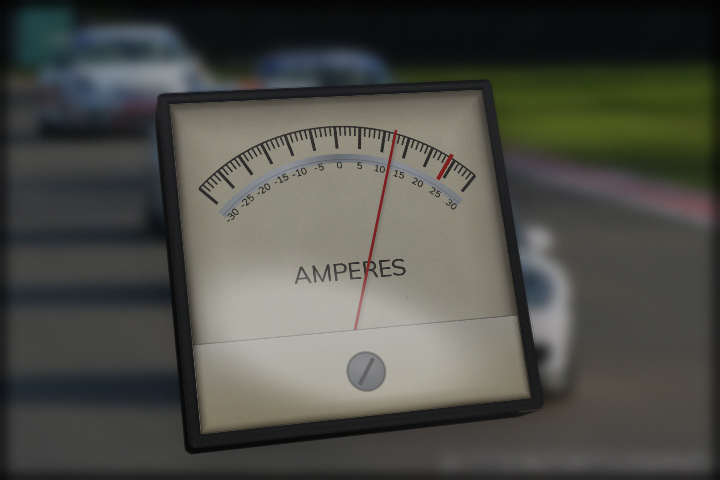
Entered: value=12 unit=A
